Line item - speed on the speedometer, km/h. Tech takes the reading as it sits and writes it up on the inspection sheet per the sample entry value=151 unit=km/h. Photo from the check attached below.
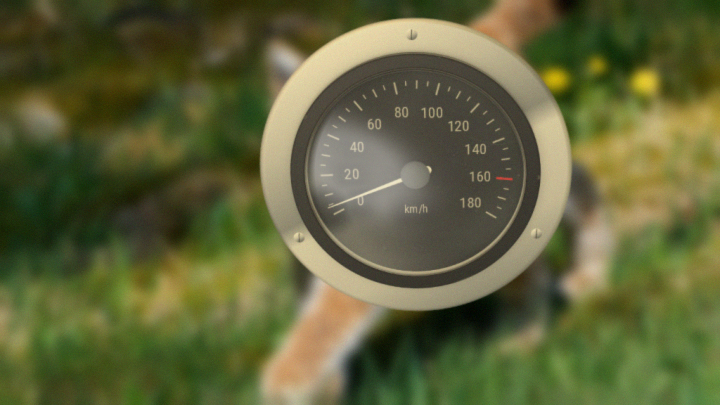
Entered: value=5 unit=km/h
